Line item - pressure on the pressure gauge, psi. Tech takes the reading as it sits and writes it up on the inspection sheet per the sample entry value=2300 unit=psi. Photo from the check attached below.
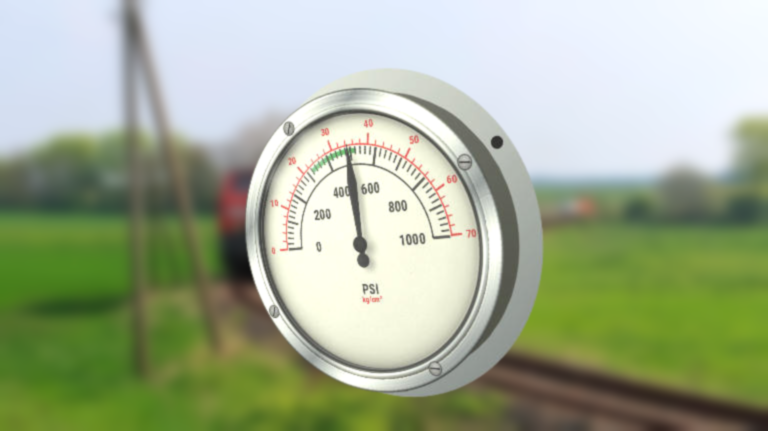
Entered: value=500 unit=psi
